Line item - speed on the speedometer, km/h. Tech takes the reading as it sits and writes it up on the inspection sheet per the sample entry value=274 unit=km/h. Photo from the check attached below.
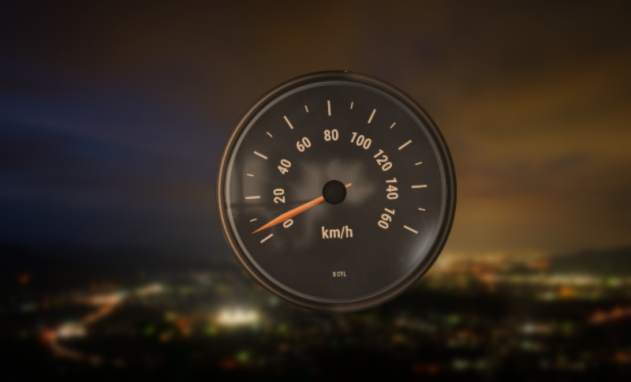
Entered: value=5 unit=km/h
